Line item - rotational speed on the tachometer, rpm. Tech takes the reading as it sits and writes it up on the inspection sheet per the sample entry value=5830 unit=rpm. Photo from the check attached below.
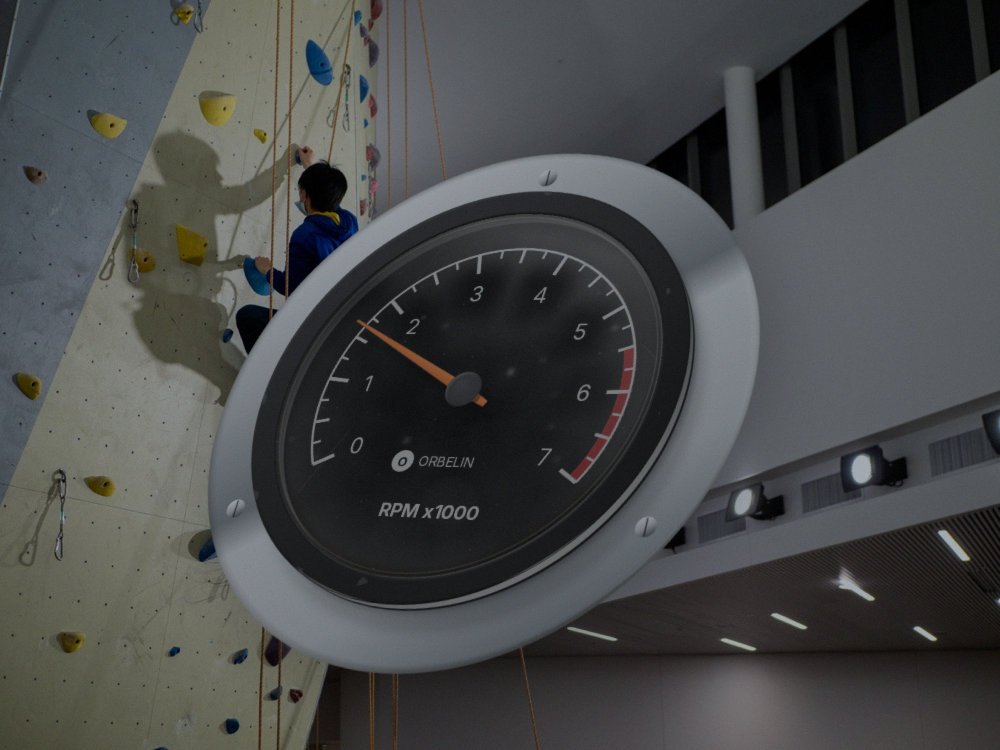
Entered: value=1625 unit=rpm
